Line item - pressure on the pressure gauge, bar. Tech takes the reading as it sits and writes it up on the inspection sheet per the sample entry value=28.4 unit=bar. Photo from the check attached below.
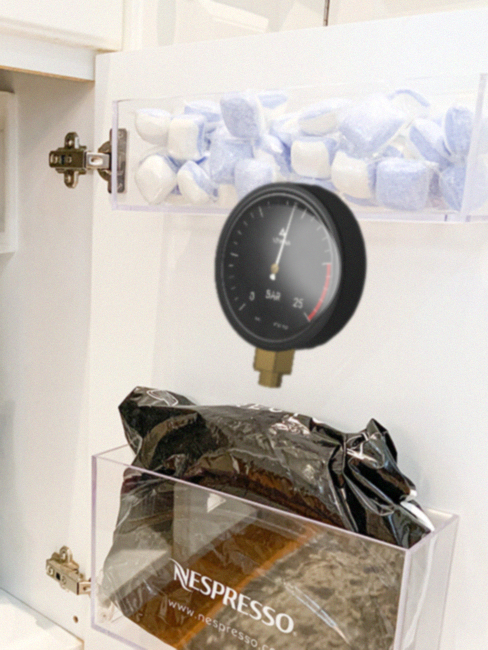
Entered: value=14 unit=bar
